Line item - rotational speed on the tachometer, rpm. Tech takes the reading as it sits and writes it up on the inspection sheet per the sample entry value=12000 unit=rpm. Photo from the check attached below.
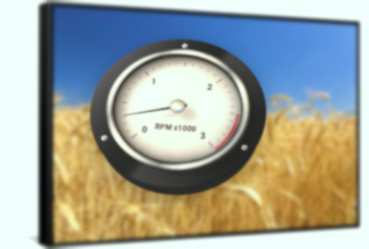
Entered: value=300 unit=rpm
